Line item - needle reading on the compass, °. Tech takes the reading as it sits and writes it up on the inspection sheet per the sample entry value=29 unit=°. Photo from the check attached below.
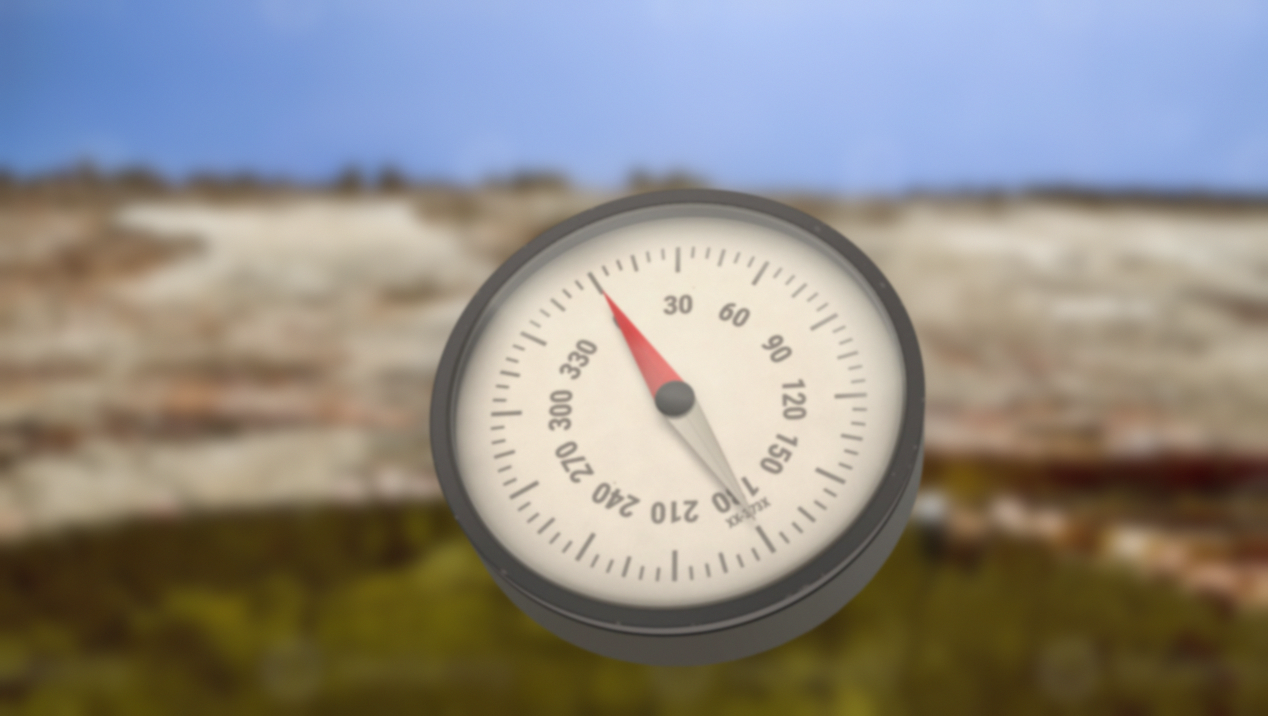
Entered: value=0 unit=°
